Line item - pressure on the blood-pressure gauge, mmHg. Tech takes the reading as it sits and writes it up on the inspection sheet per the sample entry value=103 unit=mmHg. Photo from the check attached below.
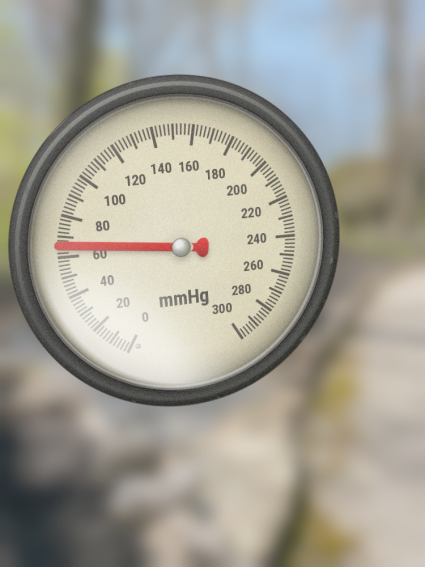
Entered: value=66 unit=mmHg
